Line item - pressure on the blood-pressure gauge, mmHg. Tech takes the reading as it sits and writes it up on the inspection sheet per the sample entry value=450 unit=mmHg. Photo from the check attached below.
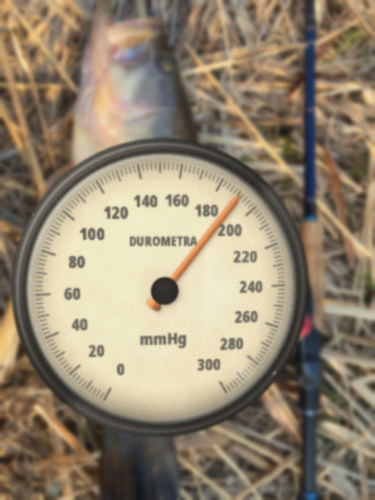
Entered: value=190 unit=mmHg
